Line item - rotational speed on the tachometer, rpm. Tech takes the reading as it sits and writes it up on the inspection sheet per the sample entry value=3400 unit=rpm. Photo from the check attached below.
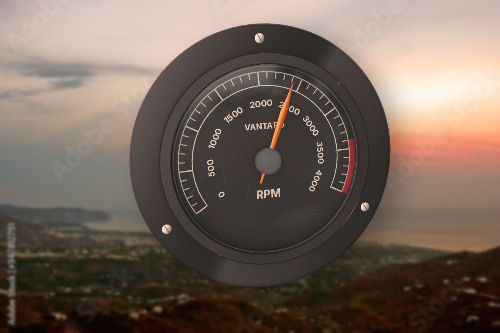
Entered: value=2400 unit=rpm
